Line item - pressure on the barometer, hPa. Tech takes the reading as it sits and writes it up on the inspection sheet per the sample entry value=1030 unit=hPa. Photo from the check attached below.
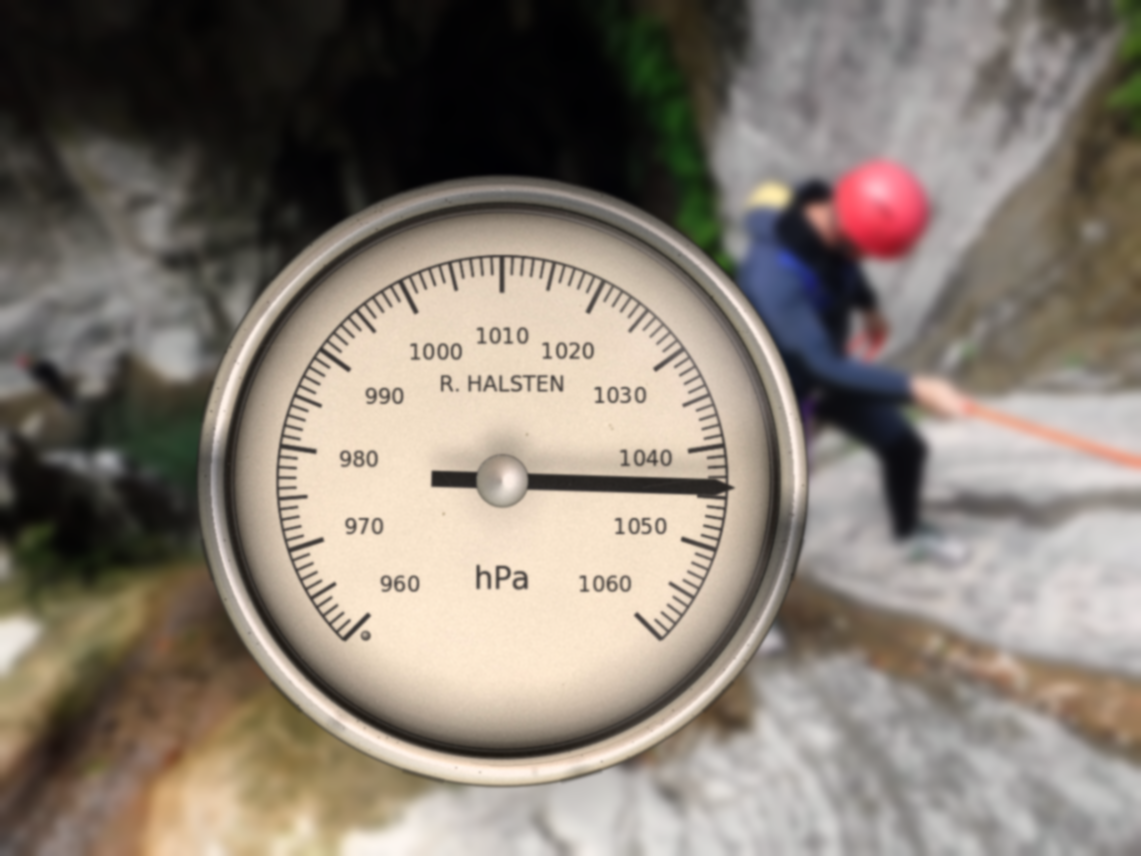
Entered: value=1044 unit=hPa
